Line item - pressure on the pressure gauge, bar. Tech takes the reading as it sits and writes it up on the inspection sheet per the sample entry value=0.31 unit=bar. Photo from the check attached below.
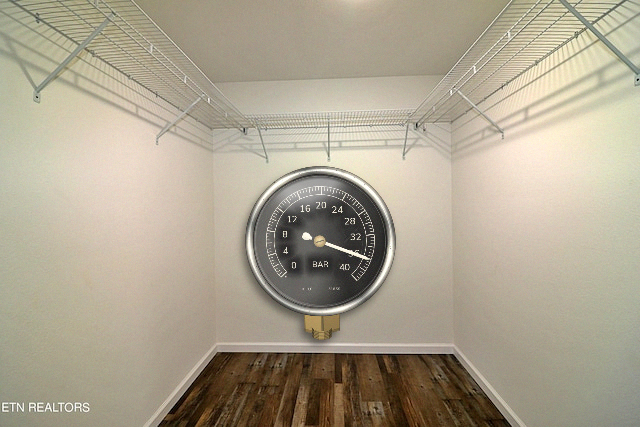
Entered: value=36 unit=bar
